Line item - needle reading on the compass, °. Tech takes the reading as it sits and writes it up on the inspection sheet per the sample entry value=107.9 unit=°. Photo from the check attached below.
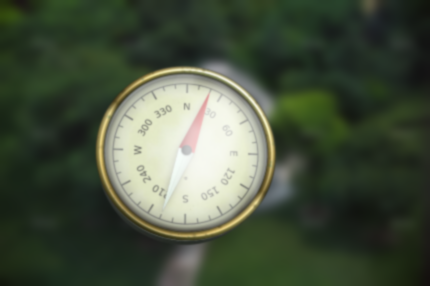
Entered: value=20 unit=°
